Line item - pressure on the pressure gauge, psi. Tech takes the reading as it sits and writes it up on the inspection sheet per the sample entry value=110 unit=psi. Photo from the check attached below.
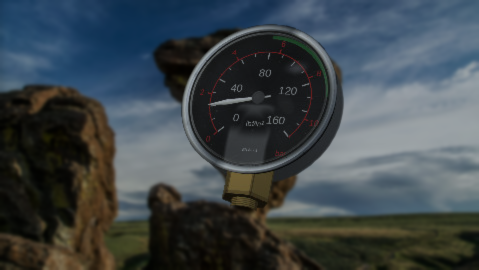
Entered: value=20 unit=psi
